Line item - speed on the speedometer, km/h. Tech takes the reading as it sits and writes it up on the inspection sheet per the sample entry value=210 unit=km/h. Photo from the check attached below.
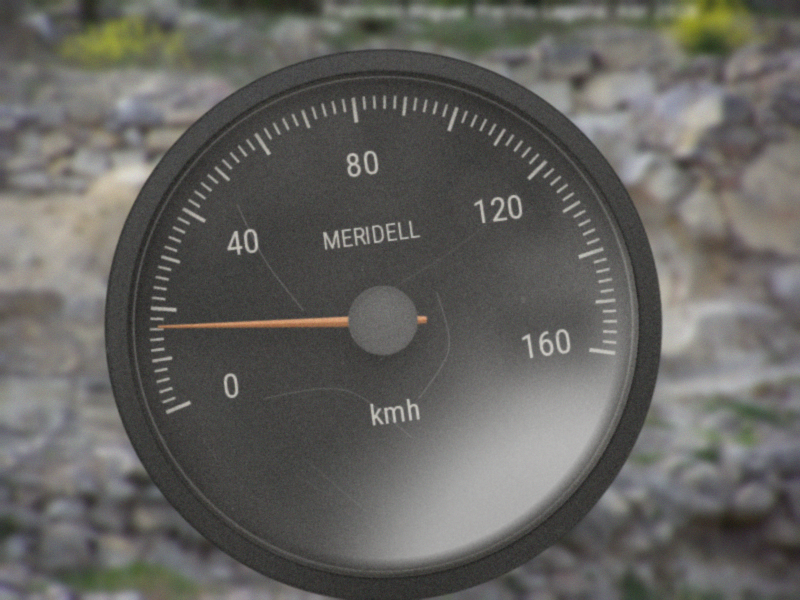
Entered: value=16 unit=km/h
